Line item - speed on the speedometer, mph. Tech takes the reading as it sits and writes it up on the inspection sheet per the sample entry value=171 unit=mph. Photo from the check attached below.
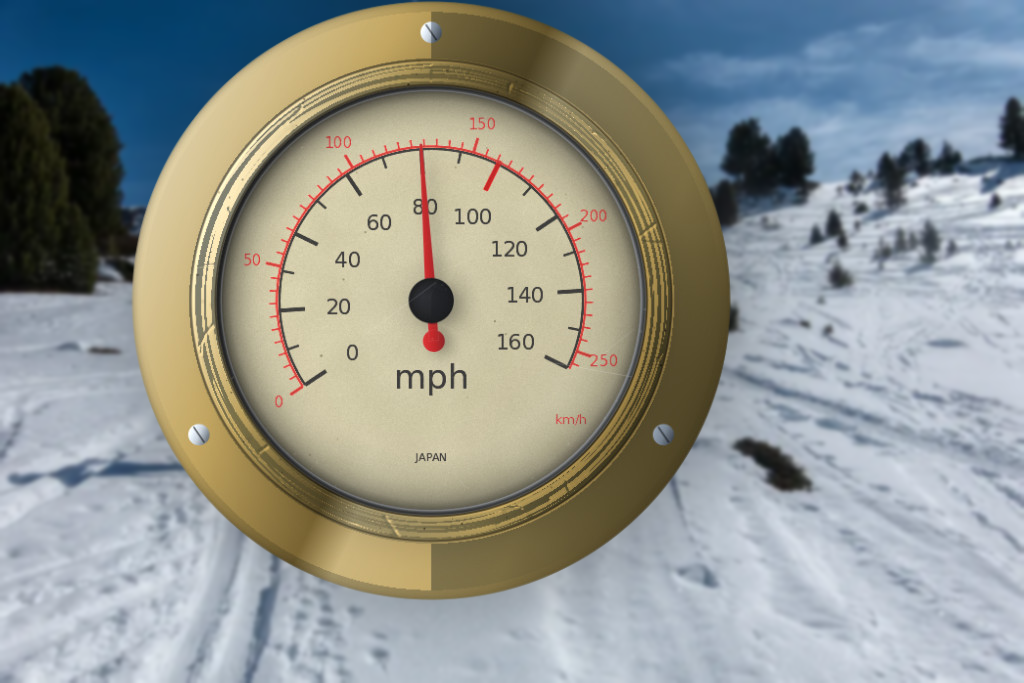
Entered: value=80 unit=mph
